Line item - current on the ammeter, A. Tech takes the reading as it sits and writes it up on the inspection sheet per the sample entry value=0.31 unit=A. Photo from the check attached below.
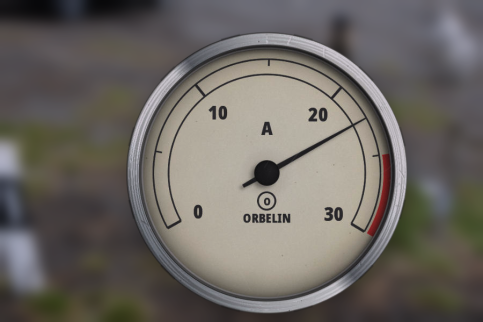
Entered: value=22.5 unit=A
